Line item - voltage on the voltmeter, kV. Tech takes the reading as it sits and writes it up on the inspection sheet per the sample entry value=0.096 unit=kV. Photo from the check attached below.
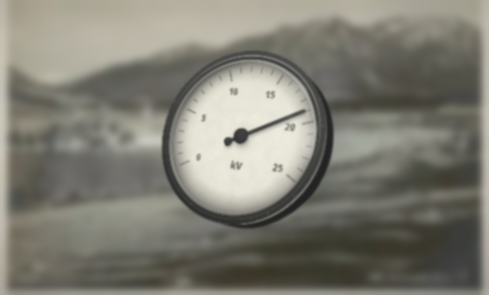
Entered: value=19 unit=kV
